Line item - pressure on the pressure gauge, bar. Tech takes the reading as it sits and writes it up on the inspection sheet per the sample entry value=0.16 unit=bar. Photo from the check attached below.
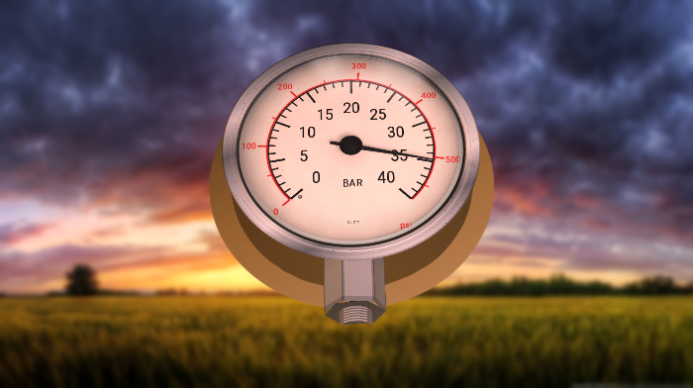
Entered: value=35 unit=bar
